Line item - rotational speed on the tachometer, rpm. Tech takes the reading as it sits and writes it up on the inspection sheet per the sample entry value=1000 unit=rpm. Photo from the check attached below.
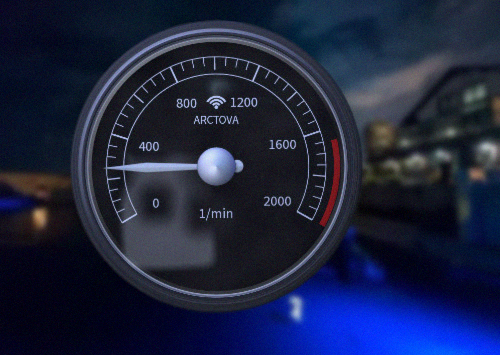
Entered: value=250 unit=rpm
